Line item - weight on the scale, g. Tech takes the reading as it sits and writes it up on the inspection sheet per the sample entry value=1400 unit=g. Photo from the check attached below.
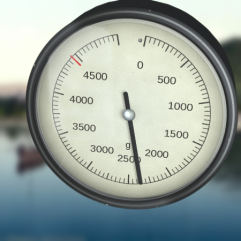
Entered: value=2350 unit=g
